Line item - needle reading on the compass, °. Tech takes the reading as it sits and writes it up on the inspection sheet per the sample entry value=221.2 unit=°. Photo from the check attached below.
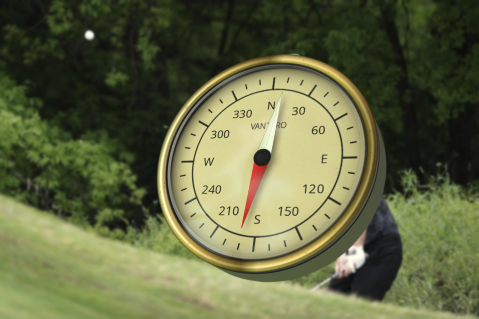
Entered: value=190 unit=°
